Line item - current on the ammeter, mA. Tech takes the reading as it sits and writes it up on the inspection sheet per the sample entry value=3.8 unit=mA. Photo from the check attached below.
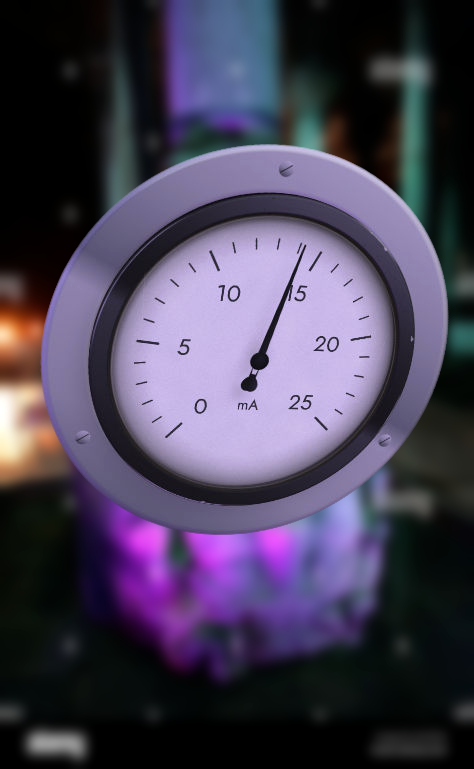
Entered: value=14 unit=mA
